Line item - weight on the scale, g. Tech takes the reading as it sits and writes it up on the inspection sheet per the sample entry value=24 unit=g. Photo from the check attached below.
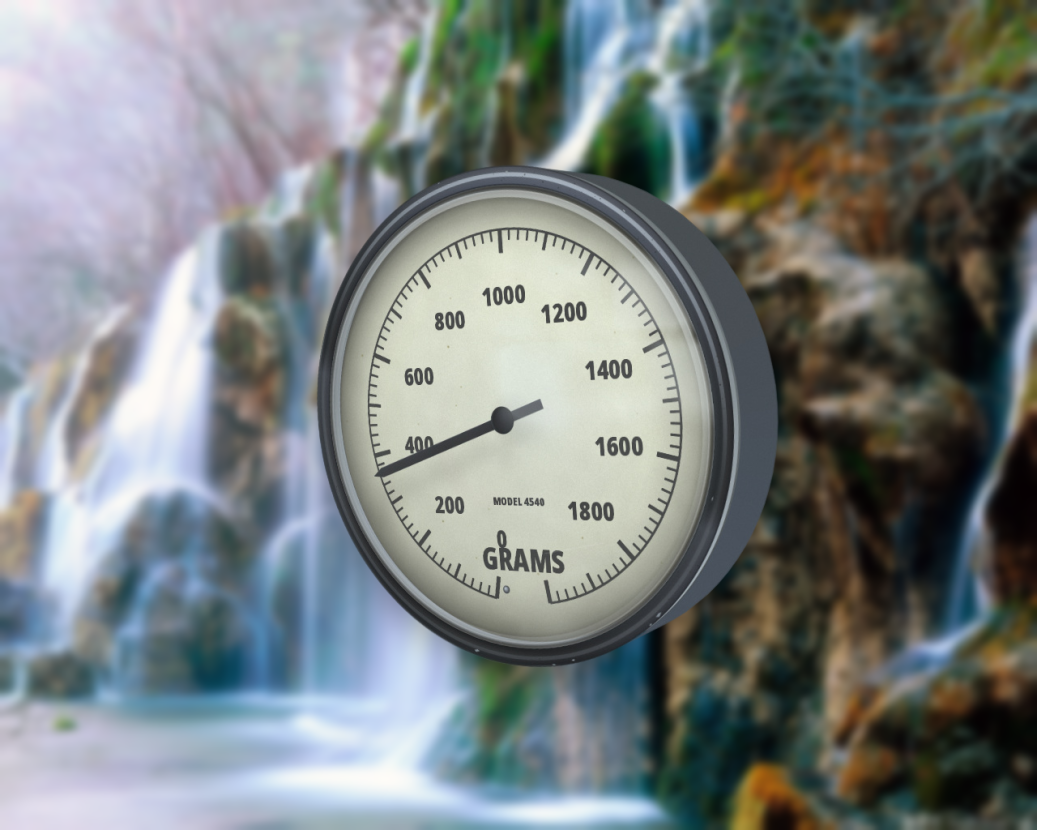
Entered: value=360 unit=g
